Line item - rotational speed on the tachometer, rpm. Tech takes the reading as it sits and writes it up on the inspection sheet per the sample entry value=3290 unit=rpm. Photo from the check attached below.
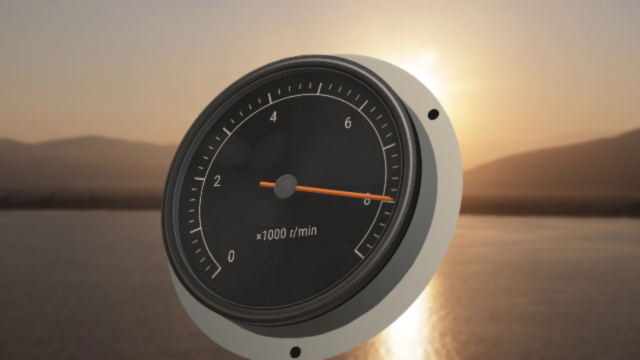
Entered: value=8000 unit=rpm
